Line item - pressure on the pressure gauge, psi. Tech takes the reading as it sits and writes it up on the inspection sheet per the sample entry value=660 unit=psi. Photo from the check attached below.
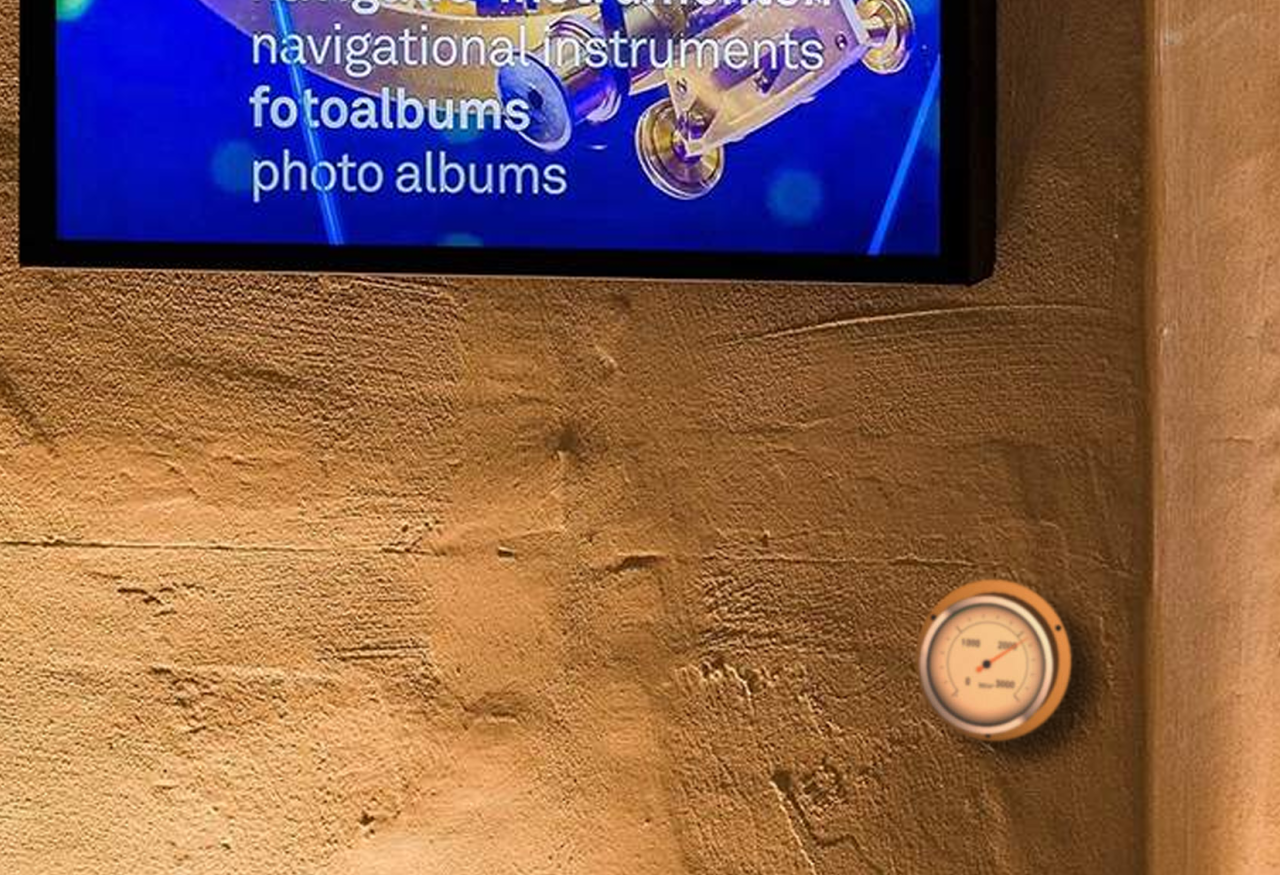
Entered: value=2100 unit=psi
